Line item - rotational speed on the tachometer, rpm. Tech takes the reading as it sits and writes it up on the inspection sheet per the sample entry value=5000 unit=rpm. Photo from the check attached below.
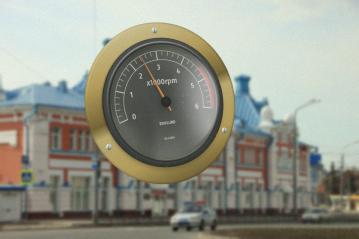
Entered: value=2400 unit=rpm
